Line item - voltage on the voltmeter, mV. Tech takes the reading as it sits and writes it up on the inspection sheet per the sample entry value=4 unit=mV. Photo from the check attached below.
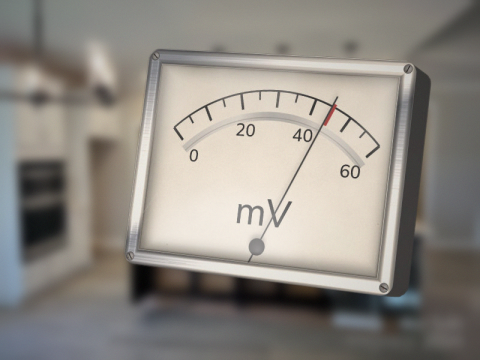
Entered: value=45 unit=mV
